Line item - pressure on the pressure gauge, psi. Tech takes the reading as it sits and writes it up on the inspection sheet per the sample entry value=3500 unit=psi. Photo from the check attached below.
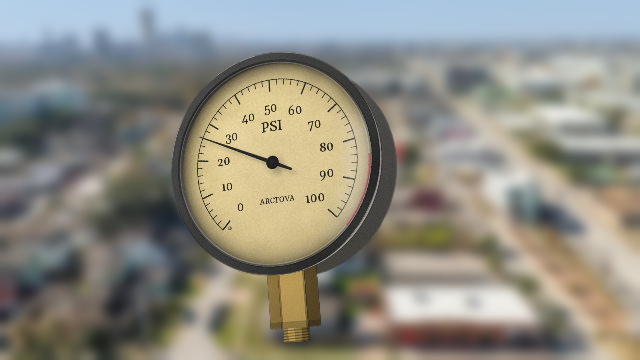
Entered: value=26 unit=psi
